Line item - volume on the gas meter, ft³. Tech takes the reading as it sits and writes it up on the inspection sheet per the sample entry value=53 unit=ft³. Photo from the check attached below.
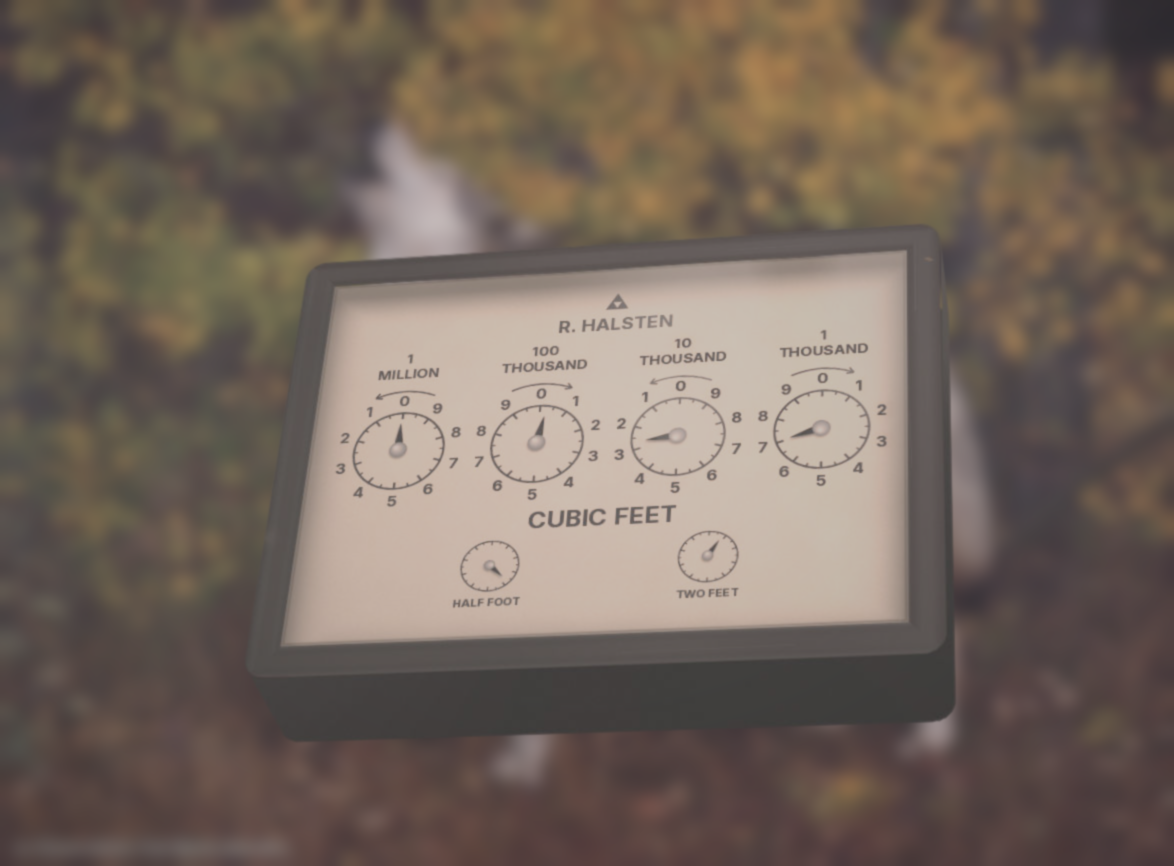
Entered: value=2700 unit=ft³
